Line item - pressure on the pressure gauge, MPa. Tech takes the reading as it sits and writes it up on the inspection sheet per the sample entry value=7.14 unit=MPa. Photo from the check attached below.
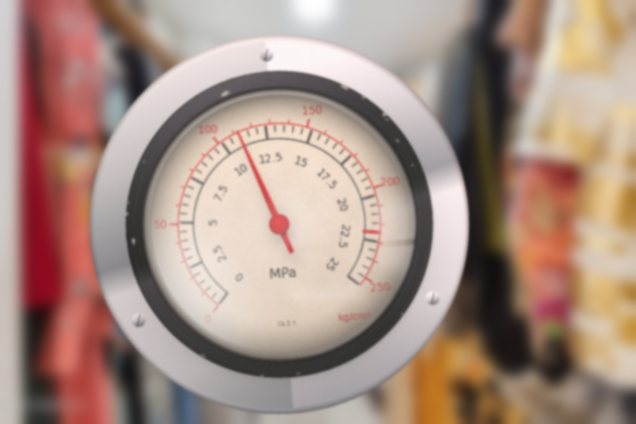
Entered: value=11 unit=MPa
